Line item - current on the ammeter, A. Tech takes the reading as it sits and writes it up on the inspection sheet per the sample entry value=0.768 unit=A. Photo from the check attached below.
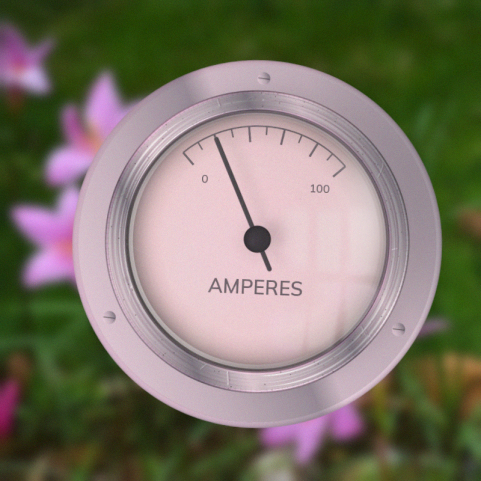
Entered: value=20 unit=A
